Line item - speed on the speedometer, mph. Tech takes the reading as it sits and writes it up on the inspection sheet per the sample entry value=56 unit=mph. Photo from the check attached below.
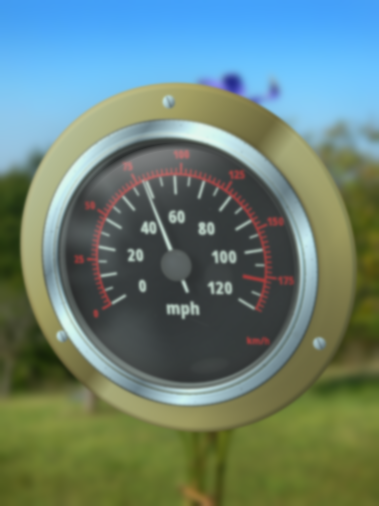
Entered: value=50 unit=mph
